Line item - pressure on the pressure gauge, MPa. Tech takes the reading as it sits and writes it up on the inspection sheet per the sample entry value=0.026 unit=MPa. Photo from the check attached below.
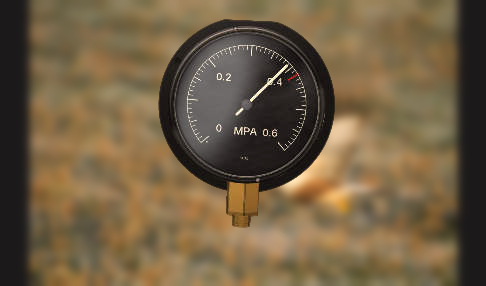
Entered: value=0.39 unit=MPa
